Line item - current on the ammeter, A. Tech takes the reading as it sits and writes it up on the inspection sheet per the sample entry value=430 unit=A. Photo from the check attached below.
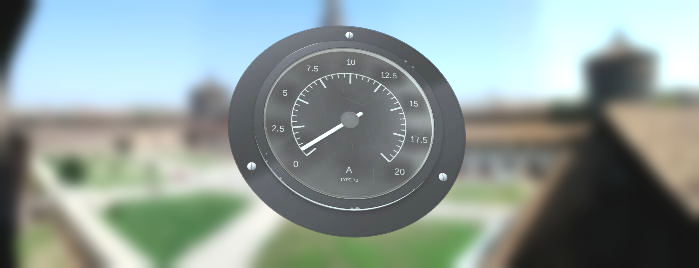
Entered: value=0.5 unit=A
